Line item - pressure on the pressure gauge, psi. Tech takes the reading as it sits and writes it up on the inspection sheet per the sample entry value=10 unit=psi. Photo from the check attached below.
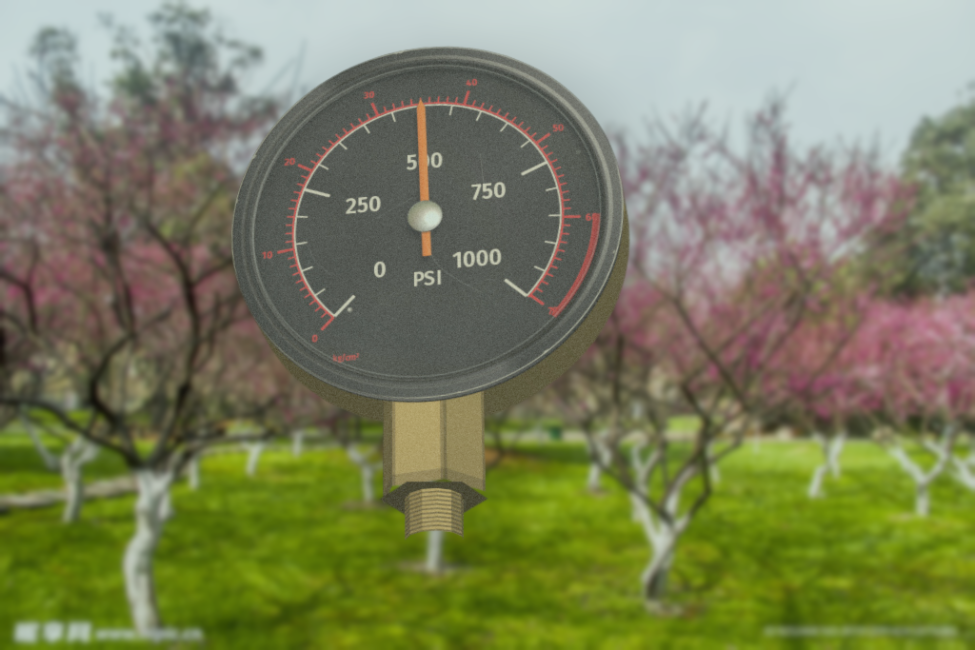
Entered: value=500 unit=psi
